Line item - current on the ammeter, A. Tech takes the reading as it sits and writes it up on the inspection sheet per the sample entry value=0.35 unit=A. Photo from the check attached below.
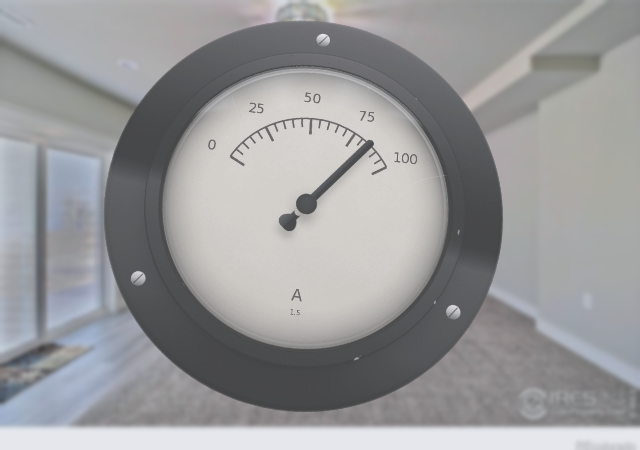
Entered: value=85 unit=A
